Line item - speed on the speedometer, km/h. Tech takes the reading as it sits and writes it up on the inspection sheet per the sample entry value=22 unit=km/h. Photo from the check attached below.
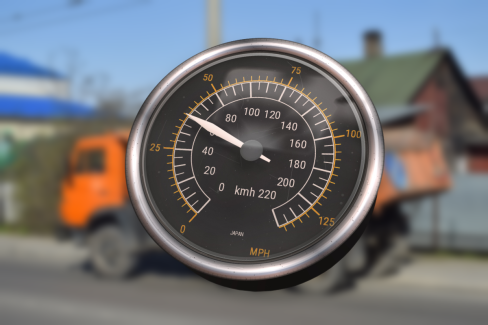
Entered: value=60 unit=km/h
